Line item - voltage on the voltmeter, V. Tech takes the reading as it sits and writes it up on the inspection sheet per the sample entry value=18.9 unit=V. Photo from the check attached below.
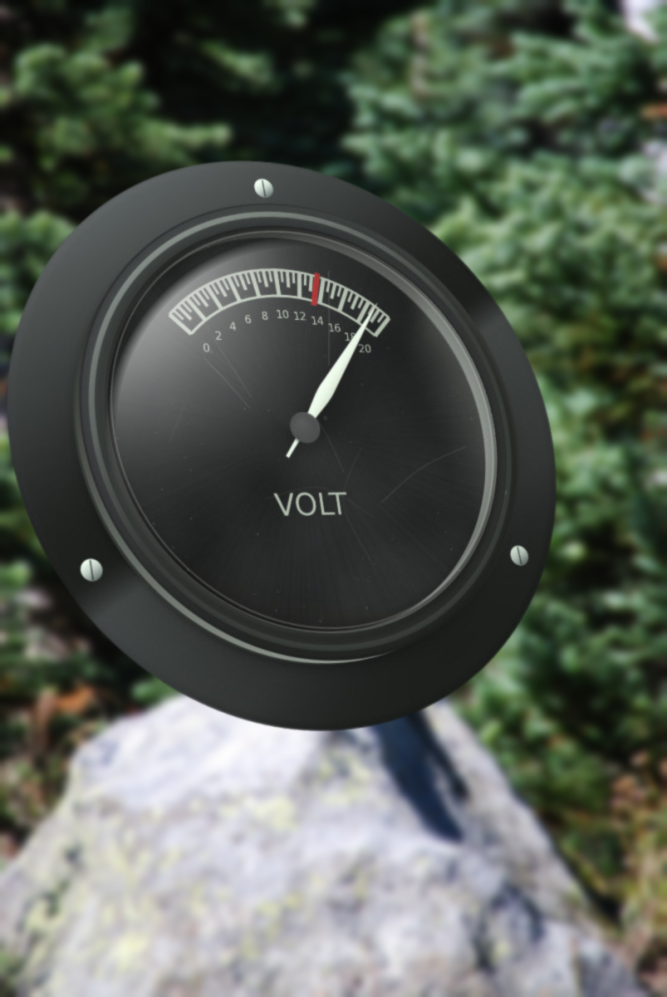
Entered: value=18.5 unit=V
